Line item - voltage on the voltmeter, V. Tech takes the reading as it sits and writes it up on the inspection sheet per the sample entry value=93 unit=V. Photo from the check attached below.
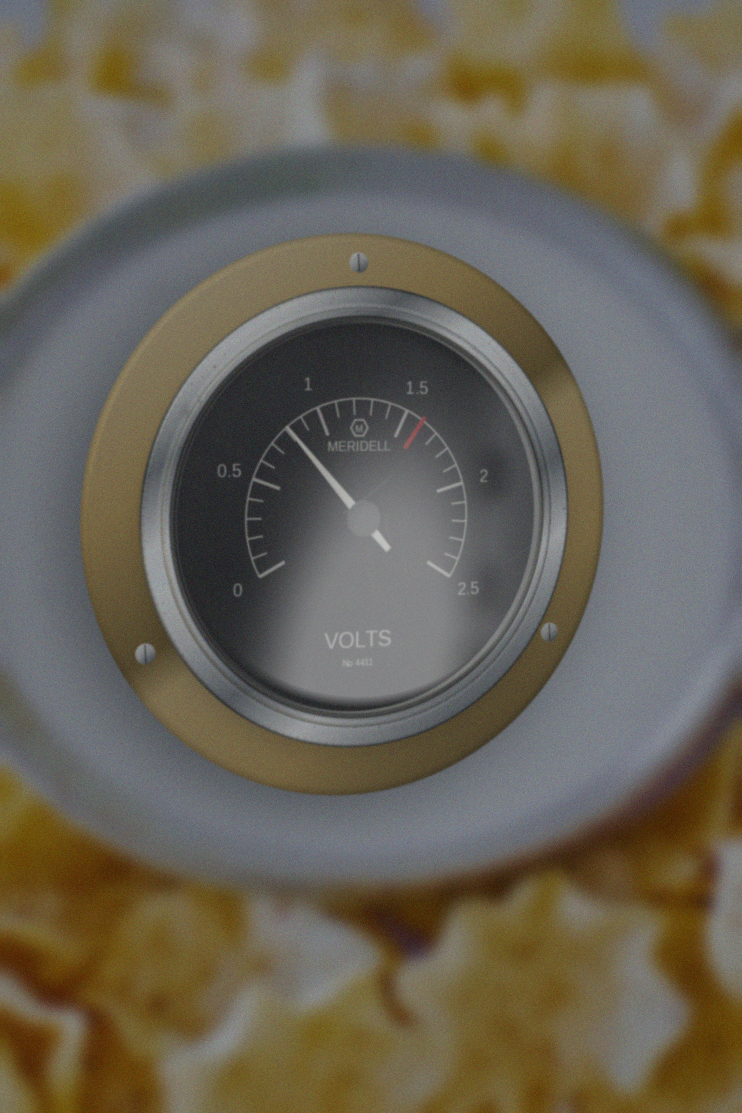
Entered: value=0.8 unit=V
